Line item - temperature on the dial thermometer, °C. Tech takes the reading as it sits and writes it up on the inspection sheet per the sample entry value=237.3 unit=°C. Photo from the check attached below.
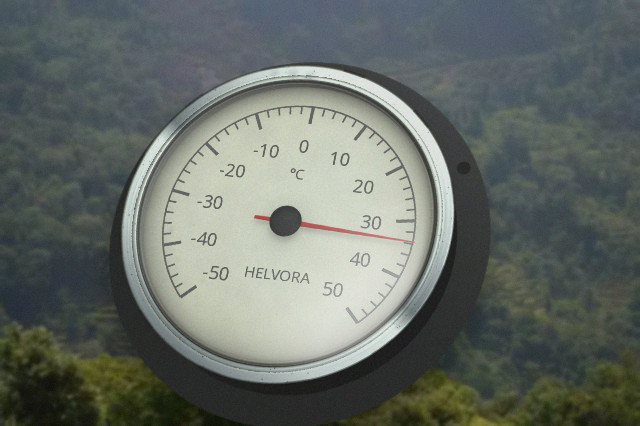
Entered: value=34 unit=°C
